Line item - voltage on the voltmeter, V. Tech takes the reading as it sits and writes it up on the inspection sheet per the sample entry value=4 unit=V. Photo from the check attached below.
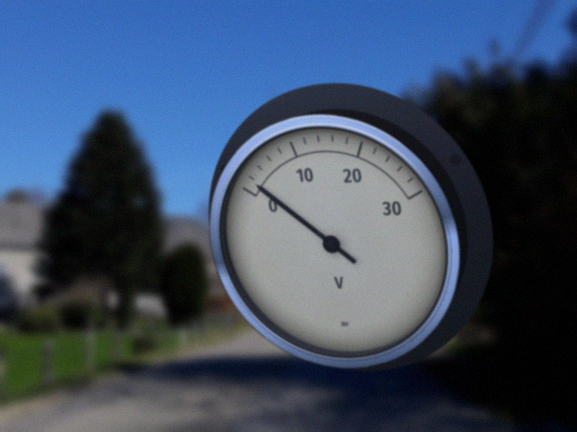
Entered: value=2 unit=V
